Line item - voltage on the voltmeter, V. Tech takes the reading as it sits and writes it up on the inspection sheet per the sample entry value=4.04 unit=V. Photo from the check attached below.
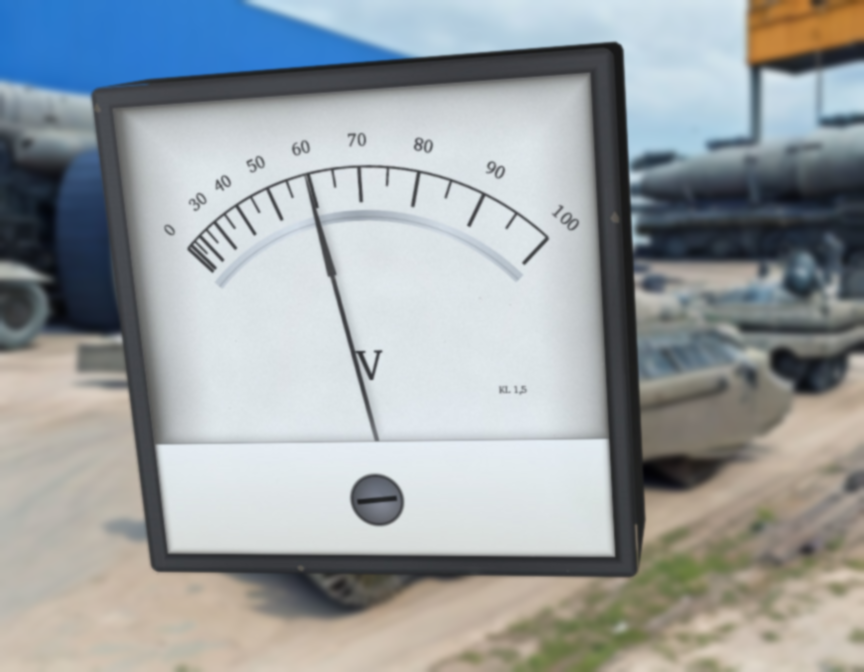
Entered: value=60 unit=V
